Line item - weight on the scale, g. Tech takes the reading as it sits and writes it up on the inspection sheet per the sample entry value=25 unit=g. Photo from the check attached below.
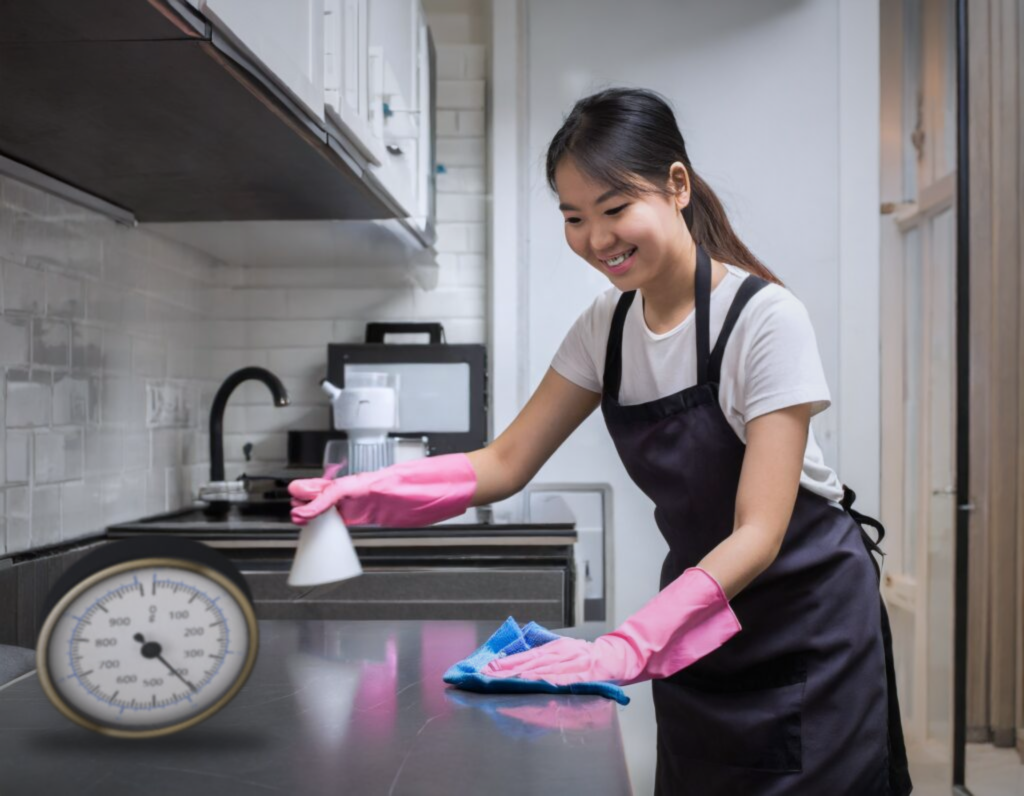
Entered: value=400 unit=g
